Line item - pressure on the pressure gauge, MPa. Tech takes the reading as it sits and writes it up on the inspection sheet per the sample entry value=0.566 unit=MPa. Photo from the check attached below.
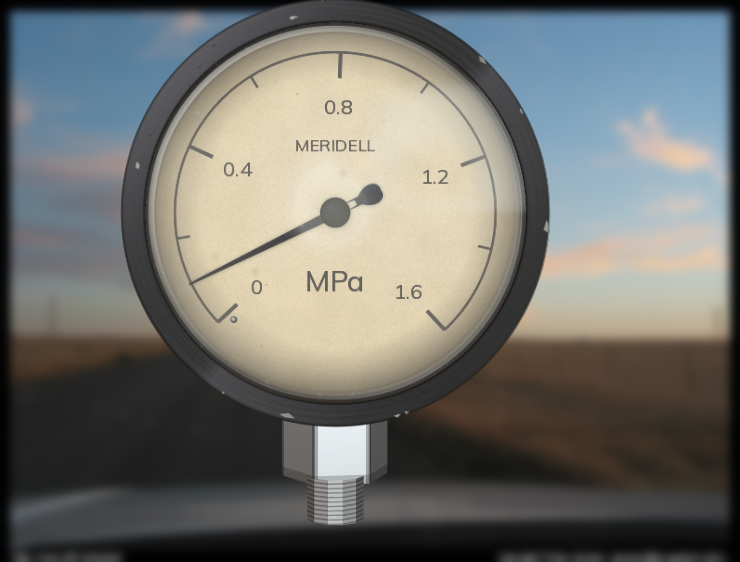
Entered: value=0.1 unit=MPa
